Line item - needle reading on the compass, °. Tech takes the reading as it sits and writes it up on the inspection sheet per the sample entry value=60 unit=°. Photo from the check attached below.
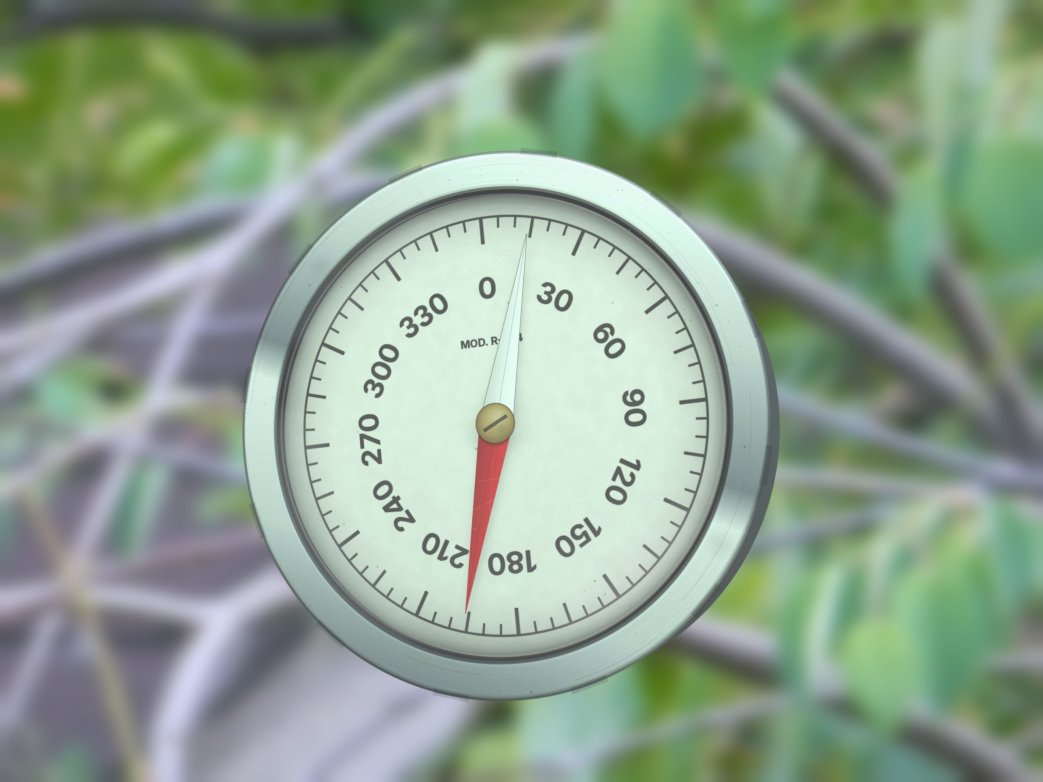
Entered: value=195 unit=°
